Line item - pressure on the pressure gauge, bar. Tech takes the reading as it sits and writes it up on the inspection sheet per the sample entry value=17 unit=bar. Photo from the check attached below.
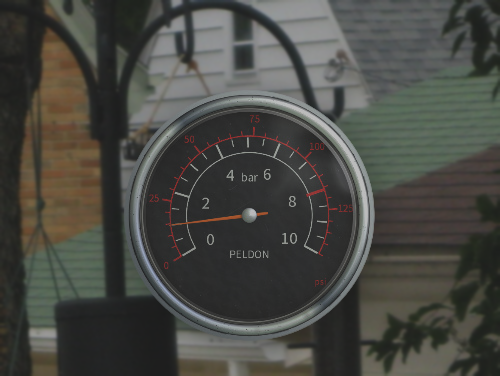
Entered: value=1 unit=bar
